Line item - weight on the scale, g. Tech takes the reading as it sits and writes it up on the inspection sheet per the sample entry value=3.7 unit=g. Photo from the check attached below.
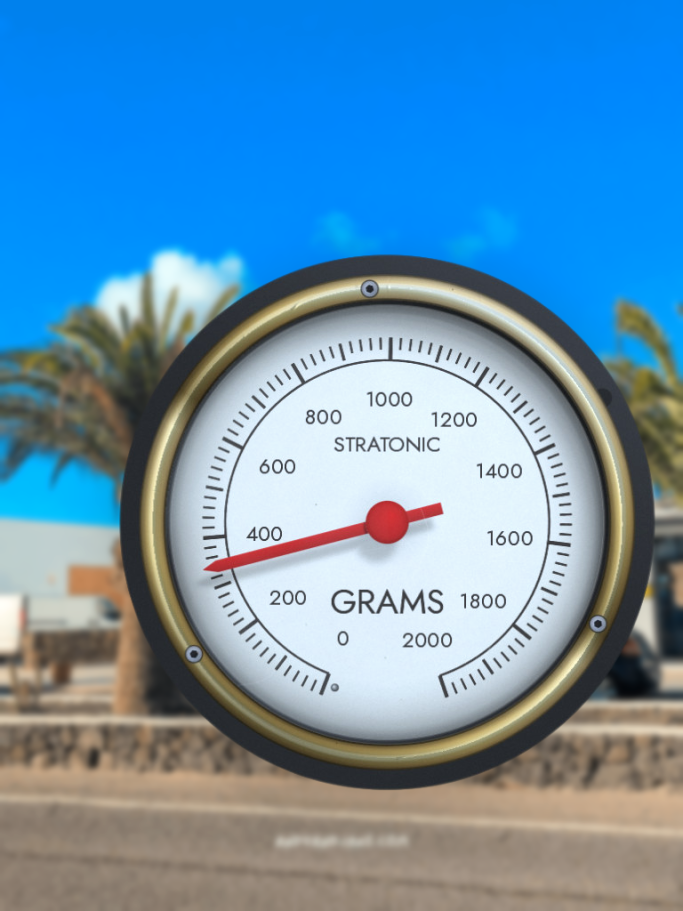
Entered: value=340 unit=g
